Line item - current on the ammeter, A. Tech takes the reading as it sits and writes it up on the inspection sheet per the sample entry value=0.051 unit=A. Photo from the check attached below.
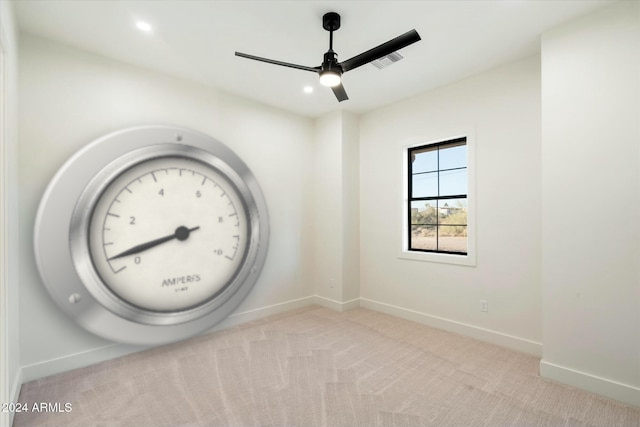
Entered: value=0.5 unit=A
